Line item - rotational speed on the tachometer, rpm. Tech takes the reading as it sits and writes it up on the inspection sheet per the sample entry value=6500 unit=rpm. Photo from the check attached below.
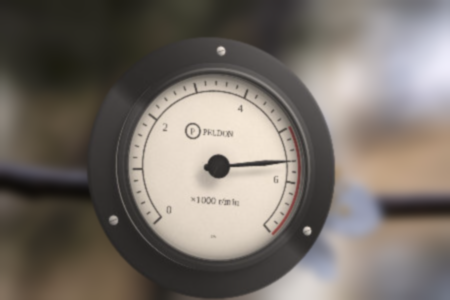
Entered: value=5600 unit=rpm
